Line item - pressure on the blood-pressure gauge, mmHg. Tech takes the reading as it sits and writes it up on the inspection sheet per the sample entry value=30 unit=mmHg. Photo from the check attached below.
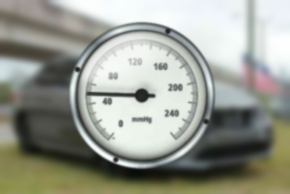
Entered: value=50 unit=mmHg
